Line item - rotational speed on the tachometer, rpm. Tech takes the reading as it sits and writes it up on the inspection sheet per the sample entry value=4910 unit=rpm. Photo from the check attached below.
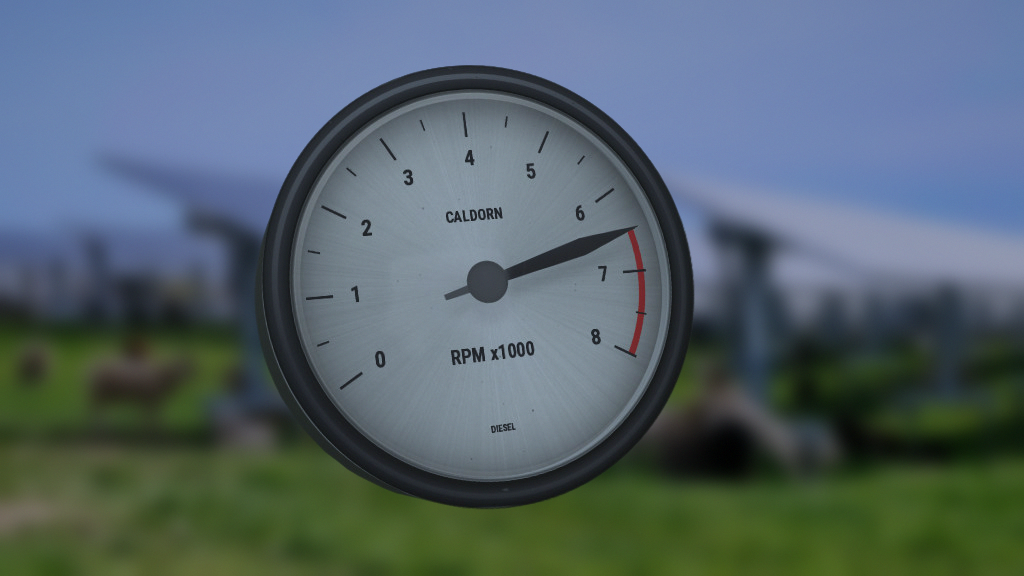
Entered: value=6500 unit=rpm
